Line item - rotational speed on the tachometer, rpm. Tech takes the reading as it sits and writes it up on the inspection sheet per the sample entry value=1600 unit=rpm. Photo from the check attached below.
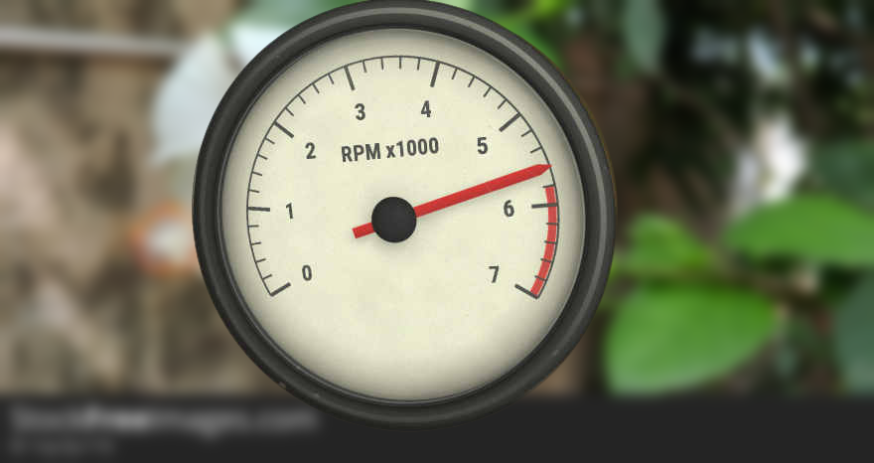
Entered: value=5600 unit=rpm
